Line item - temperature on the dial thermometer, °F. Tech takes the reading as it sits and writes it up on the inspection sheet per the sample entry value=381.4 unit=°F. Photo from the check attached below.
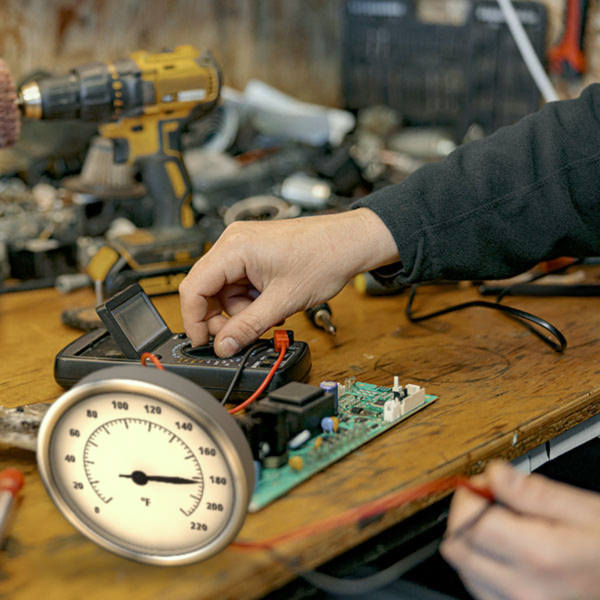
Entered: value=180 unit=°F
